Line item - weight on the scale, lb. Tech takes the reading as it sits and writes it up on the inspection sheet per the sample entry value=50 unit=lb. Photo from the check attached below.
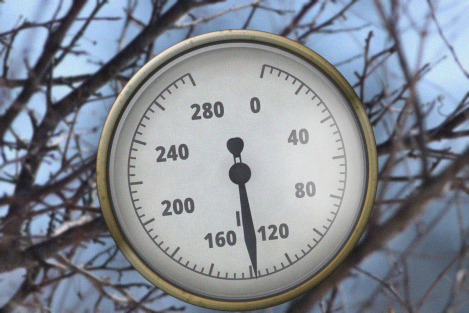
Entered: value=138 unit=lb
